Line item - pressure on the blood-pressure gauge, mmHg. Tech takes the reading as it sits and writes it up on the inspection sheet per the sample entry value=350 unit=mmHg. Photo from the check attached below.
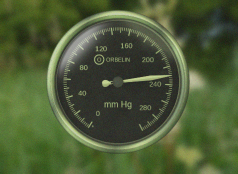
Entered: value=230 unit=mmHg
